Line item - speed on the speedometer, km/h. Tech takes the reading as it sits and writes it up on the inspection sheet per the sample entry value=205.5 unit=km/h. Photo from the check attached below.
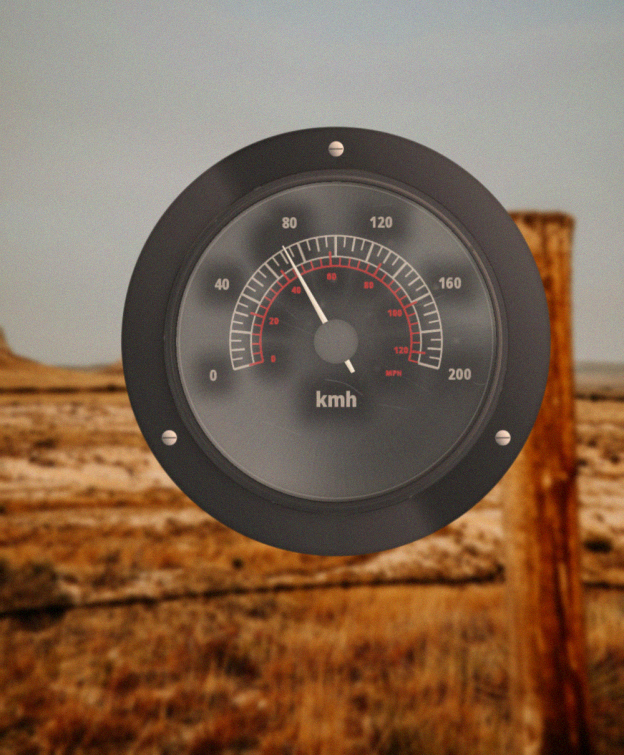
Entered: value=72.5 unit=km/h
